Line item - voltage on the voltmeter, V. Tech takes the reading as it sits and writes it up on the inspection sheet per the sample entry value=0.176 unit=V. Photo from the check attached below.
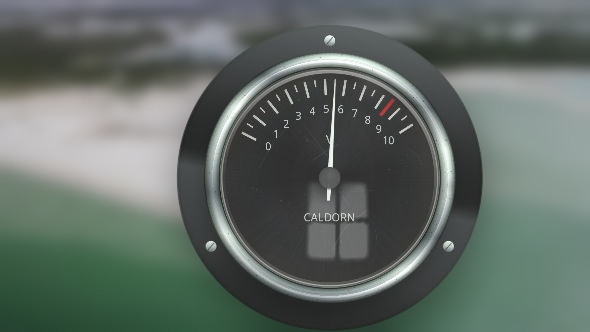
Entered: value=5.5 unit=V
